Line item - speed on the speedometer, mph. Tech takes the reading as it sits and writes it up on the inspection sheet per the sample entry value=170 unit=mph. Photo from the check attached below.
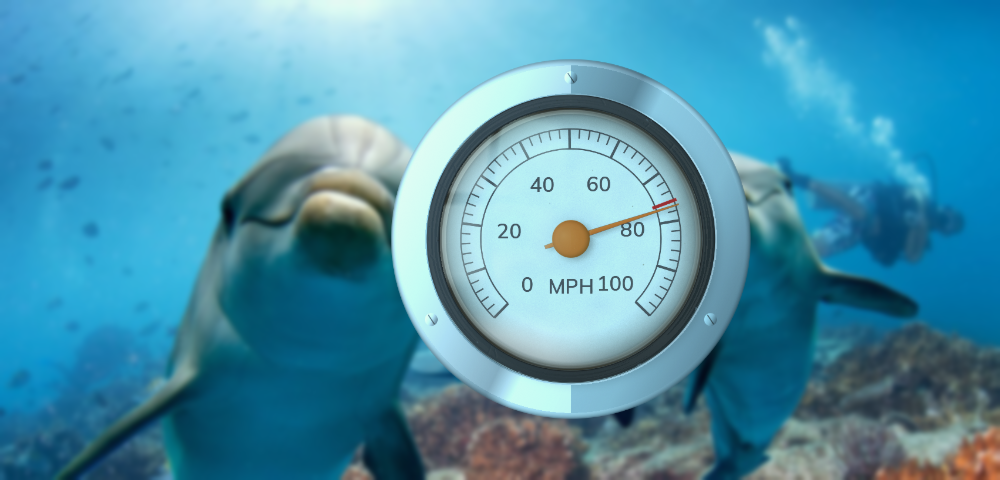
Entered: value=77 unit=mph
